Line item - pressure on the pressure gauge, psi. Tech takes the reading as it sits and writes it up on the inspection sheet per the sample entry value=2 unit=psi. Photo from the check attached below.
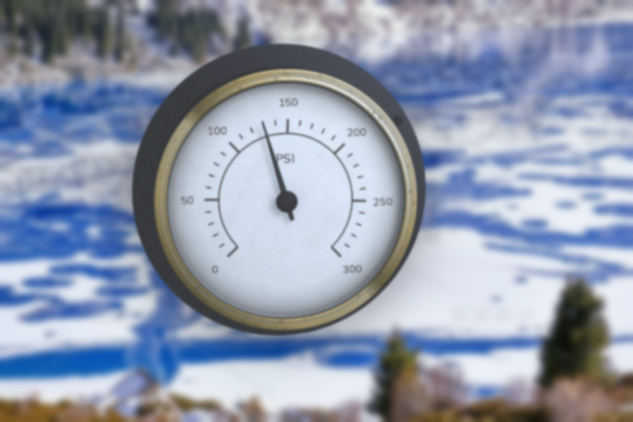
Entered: value=130 unit=psi
